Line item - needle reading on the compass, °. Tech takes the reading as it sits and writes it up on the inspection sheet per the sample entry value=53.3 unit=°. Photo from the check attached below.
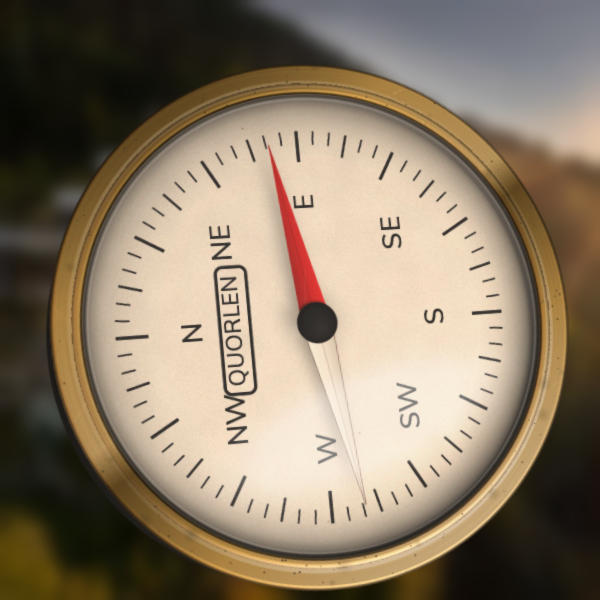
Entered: value=80 unit=°
